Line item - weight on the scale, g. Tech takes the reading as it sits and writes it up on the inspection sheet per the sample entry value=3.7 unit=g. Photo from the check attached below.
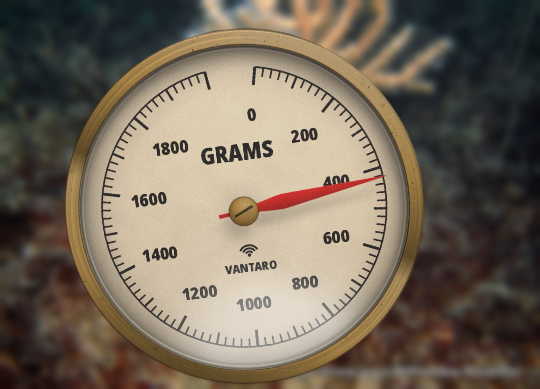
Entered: value=420 unit=g
